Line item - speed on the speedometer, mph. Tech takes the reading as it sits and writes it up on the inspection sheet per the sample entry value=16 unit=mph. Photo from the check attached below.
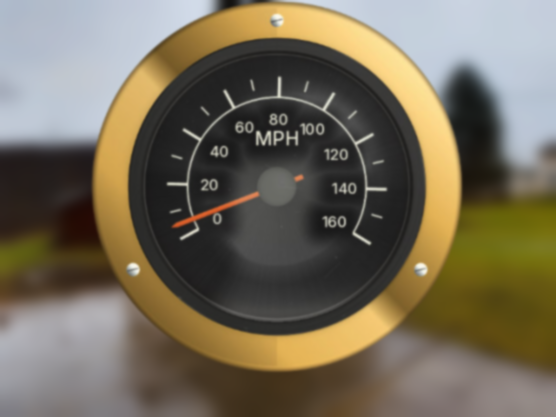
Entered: value=5 unit=mph
